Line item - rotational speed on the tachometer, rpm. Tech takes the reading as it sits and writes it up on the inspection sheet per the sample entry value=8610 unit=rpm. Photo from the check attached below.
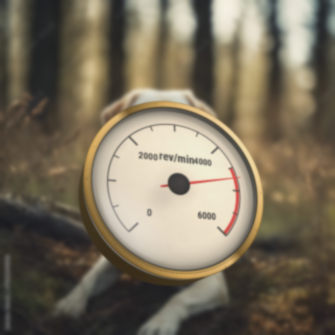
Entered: value=4750 unit=rpm
